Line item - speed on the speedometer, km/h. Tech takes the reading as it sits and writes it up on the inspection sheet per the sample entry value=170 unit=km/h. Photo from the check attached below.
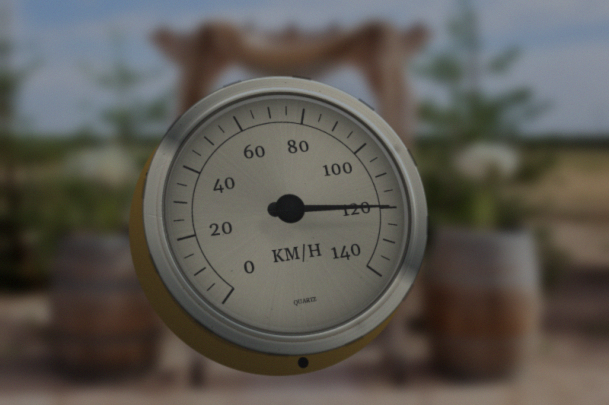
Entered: value=120 unit=km/h
